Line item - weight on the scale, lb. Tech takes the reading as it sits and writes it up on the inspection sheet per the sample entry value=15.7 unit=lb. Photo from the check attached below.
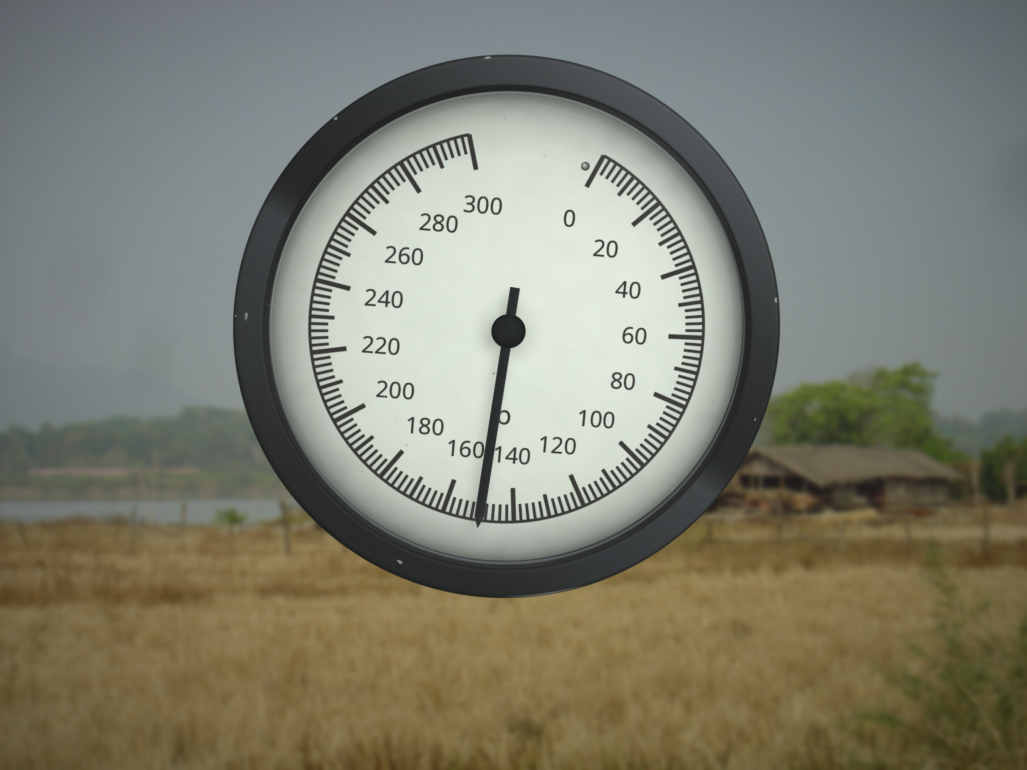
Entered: value=150 unit=lb
